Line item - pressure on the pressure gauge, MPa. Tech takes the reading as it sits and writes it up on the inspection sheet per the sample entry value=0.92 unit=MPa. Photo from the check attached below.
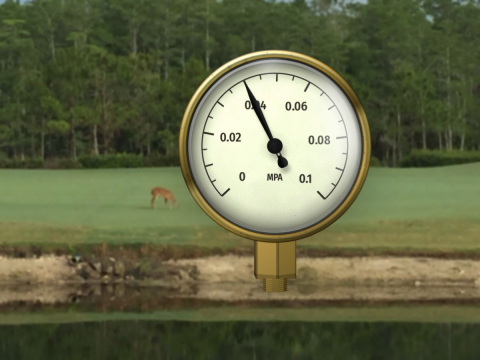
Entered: value=0.04 unit=MPa
